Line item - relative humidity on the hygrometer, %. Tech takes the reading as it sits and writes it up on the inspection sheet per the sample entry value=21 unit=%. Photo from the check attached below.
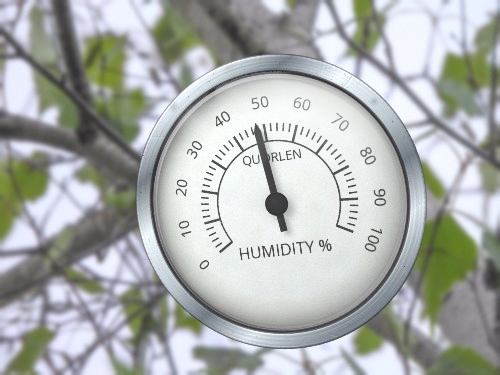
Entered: value=48 unit=%
